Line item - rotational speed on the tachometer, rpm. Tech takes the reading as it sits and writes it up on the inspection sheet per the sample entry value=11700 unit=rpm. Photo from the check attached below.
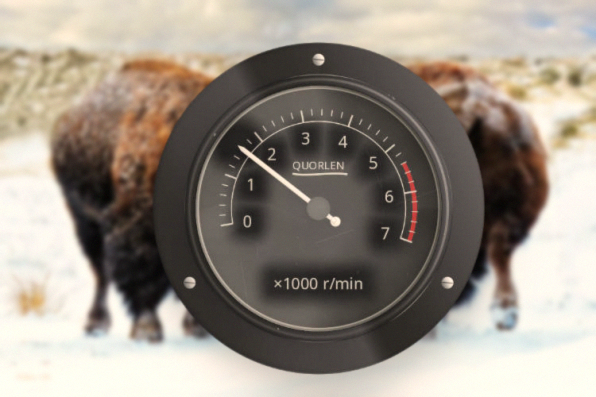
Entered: value=1600 unit=rpm
